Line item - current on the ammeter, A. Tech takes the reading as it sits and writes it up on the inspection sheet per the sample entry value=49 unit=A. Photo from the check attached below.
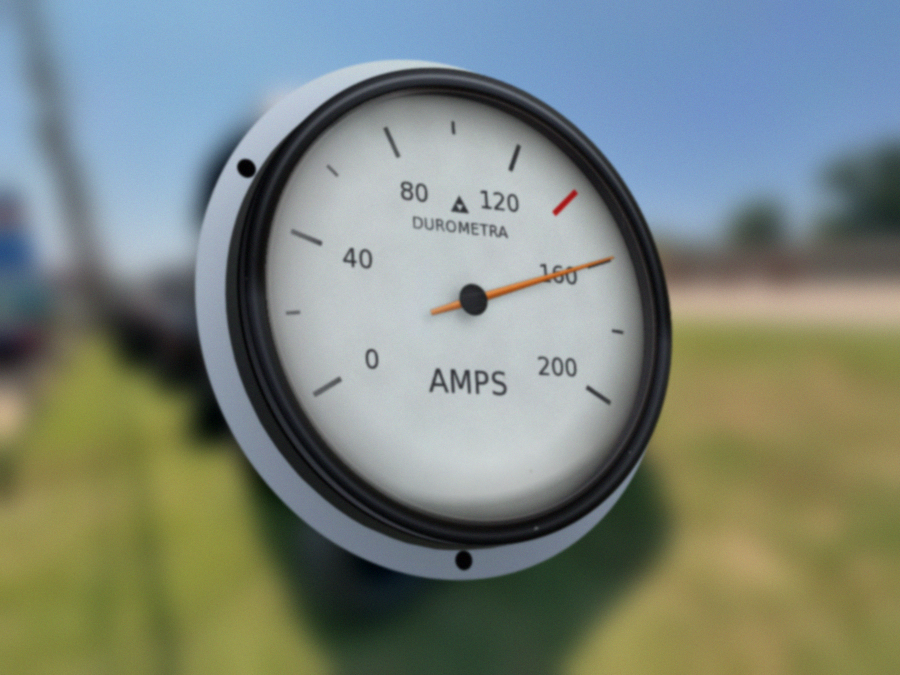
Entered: value=160 unit=A
